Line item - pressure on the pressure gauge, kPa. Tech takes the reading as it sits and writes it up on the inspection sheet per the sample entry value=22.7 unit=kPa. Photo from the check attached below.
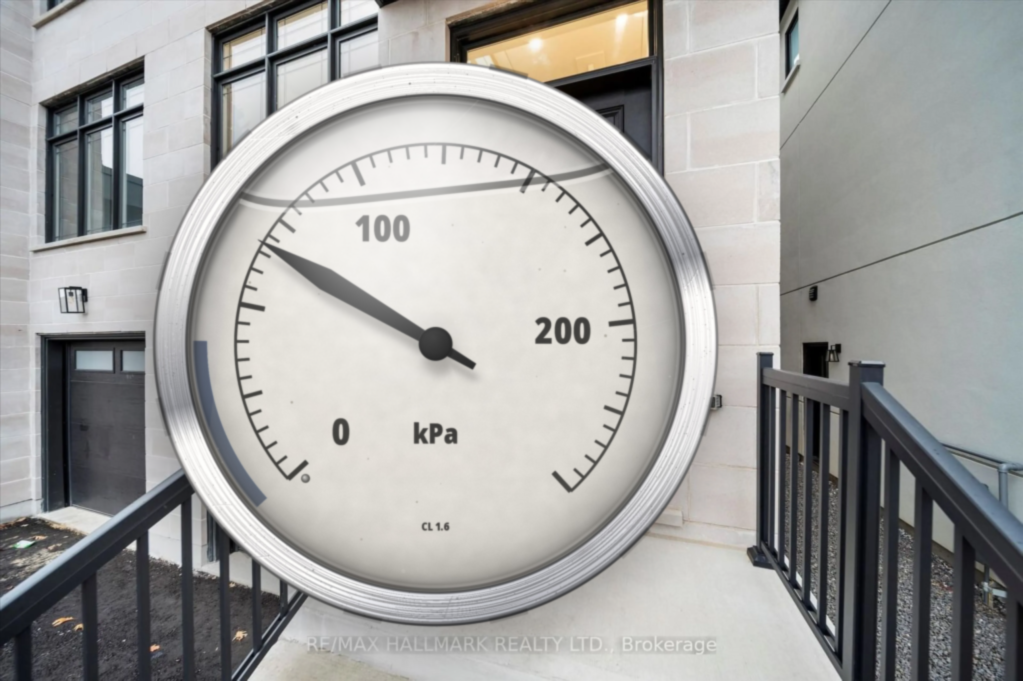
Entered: value=67.5 unit=kPa
